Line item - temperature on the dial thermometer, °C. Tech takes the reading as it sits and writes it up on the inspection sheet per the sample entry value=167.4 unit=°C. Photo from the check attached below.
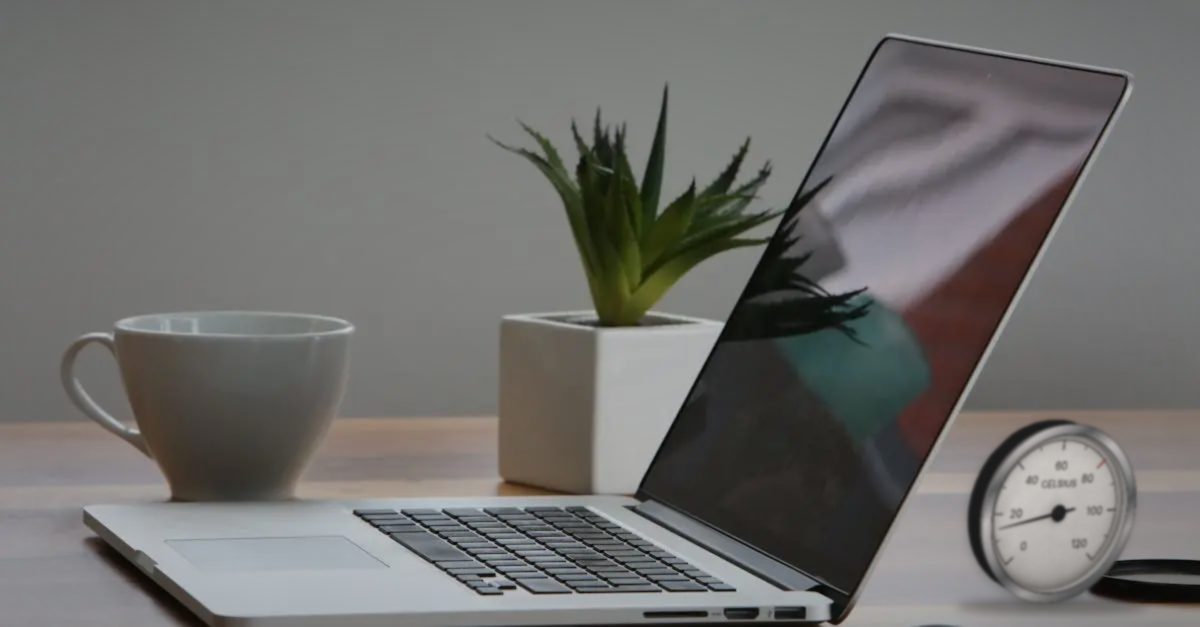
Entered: value=15 unit=°C
